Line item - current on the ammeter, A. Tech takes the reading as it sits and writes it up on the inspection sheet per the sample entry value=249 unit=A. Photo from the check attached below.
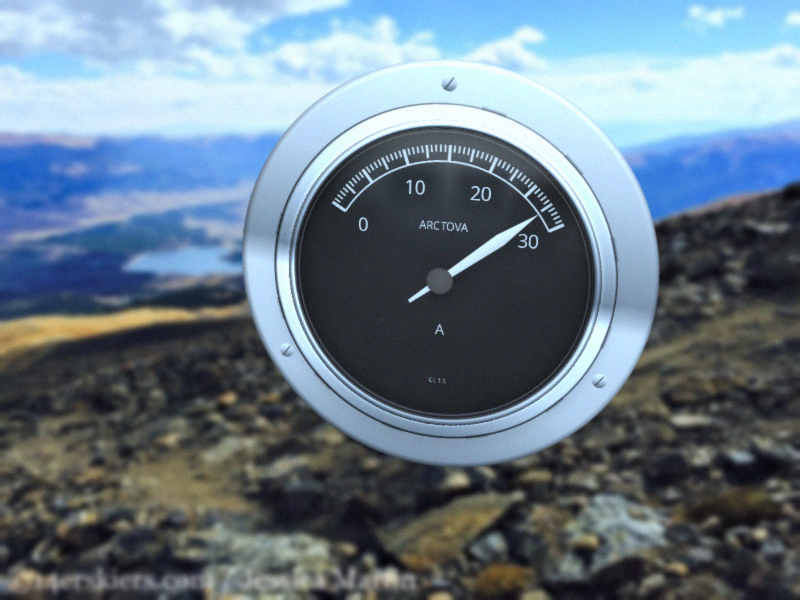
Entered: value=27.5 unit=A
